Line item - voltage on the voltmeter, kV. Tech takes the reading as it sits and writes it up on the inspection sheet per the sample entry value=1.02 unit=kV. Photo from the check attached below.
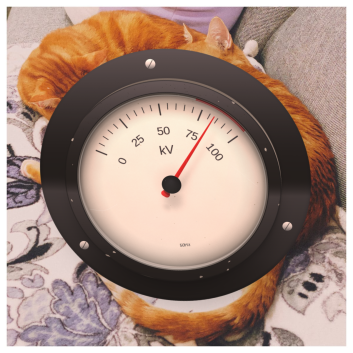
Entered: value=82.5 unit=kV
